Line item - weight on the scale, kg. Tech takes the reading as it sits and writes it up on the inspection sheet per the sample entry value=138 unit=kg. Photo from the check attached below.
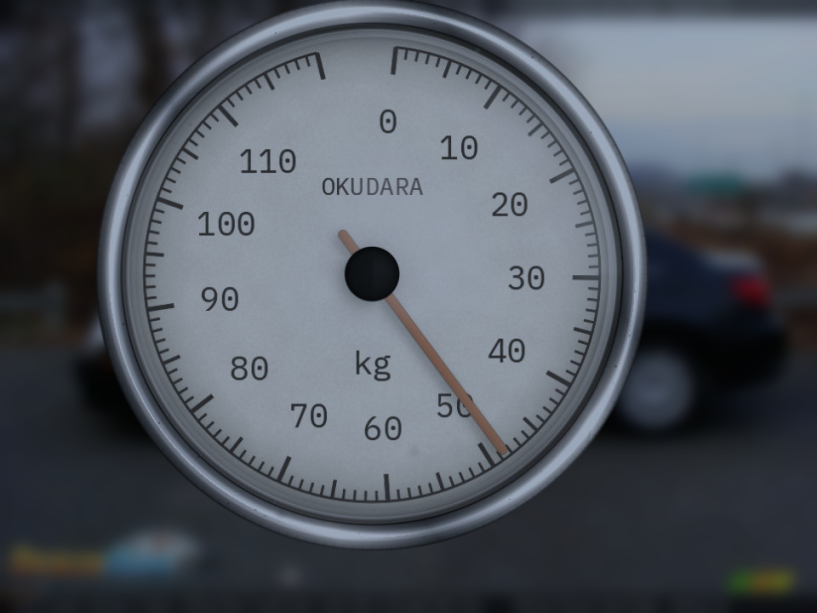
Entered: value=48.5 unit=kg
